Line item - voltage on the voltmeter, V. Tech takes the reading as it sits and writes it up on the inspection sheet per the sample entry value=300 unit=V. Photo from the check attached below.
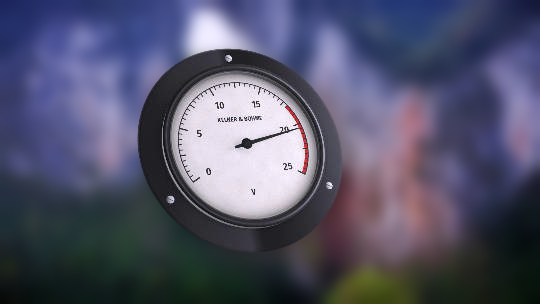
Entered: value=20.5 unit=V
